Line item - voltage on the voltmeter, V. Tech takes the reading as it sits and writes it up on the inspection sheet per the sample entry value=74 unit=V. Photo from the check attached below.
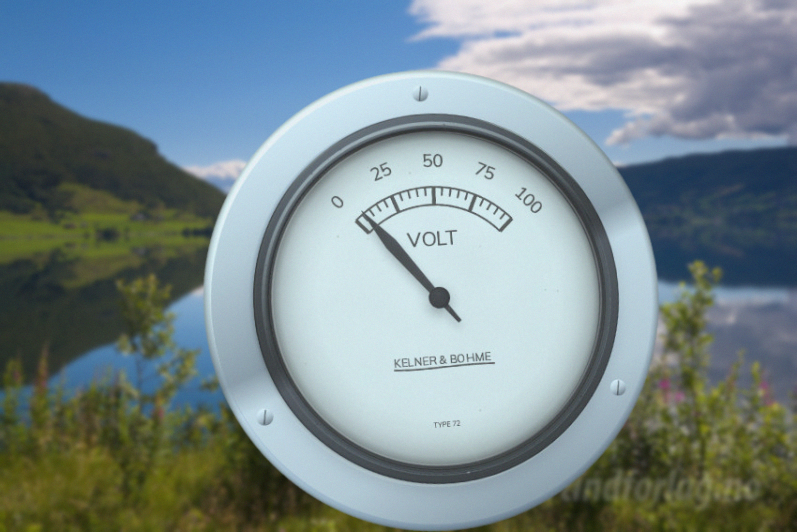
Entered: value=5 unit=V
